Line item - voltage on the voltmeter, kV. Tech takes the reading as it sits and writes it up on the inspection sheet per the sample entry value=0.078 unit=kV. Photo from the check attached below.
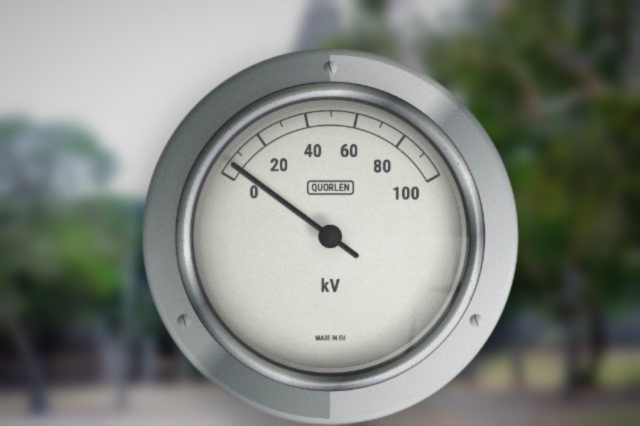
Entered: value=5 unit=kV
